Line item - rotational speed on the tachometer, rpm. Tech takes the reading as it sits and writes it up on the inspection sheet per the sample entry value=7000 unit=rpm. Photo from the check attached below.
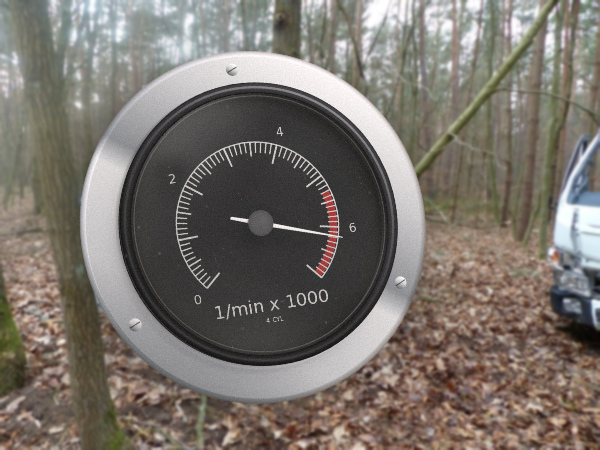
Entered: value=6200 unit=rpm
